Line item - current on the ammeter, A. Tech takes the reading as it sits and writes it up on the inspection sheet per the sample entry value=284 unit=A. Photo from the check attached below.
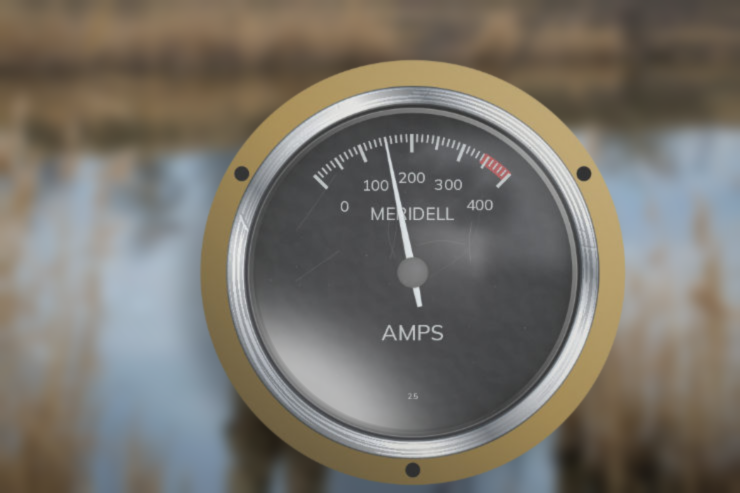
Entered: value=150 unit=A
